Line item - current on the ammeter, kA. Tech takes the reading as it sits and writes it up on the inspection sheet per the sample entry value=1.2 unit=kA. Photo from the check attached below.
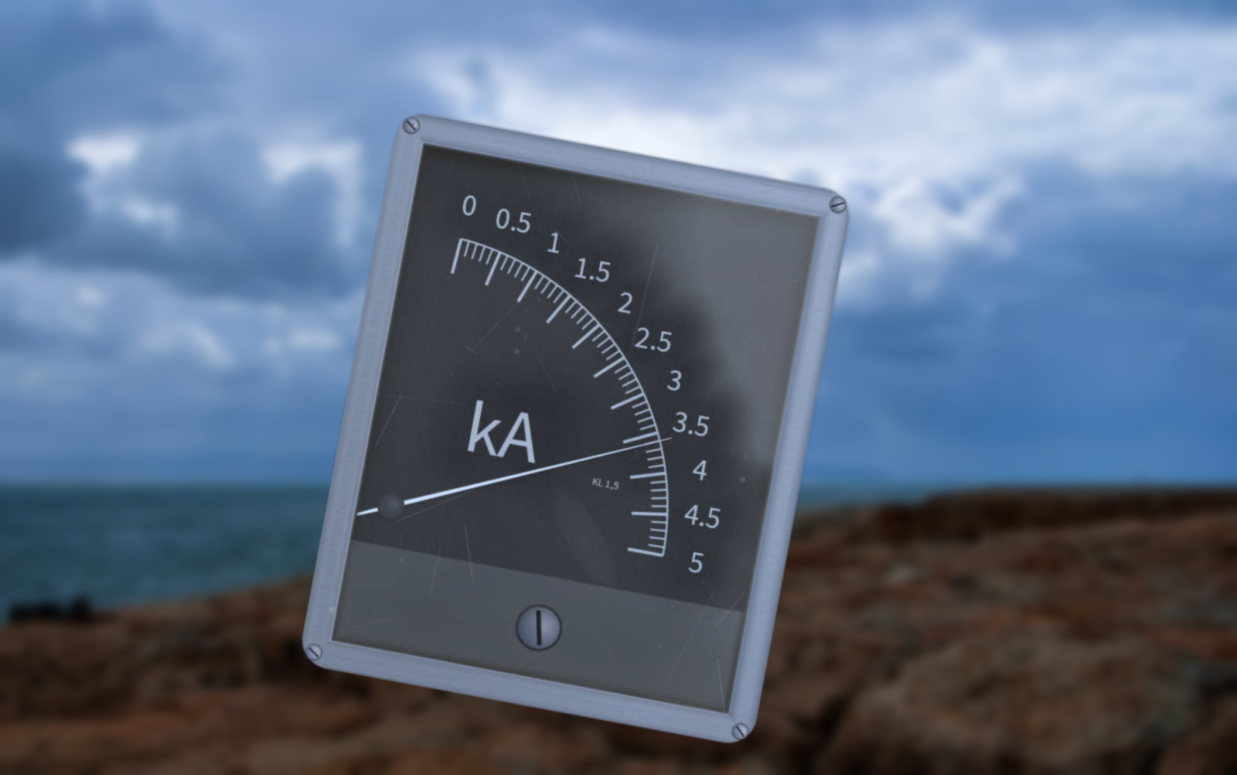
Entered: value=3.6 unit=kA
